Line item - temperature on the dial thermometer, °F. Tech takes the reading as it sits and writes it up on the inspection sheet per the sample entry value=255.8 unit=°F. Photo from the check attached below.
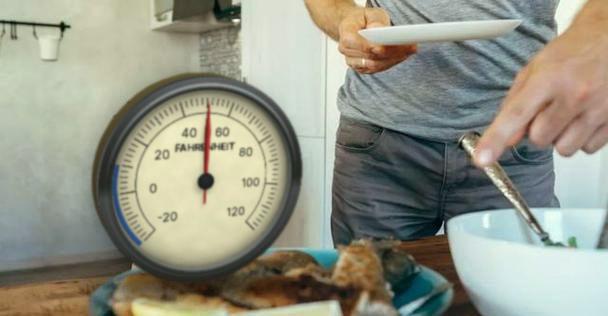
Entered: value=50 unit=°F
